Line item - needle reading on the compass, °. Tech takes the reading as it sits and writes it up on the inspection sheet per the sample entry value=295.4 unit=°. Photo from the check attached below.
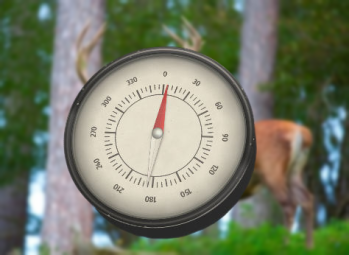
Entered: value=5 unit=°
